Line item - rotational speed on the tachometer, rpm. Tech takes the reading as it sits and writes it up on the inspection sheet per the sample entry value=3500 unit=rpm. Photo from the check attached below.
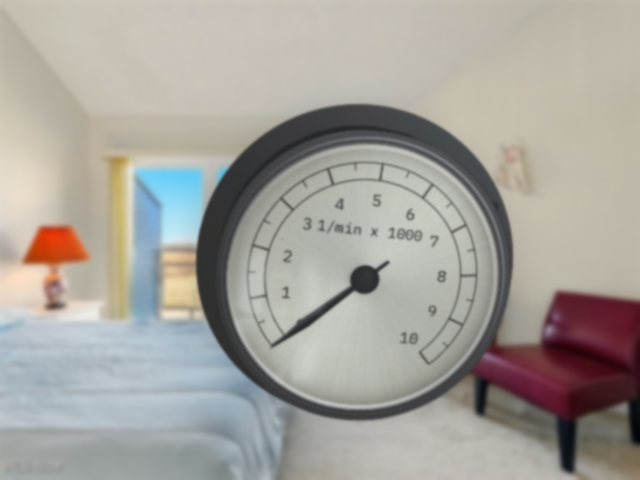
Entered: value=0 unit=rpm
